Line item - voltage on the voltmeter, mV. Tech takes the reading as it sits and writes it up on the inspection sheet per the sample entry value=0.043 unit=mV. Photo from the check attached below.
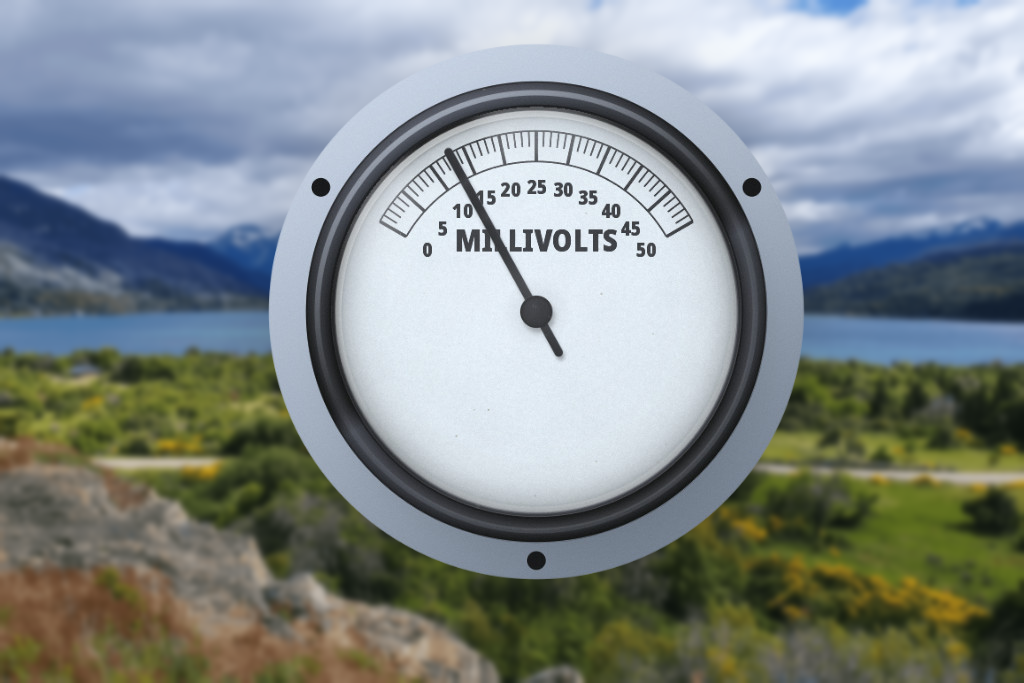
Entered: value=13 unit=mV
